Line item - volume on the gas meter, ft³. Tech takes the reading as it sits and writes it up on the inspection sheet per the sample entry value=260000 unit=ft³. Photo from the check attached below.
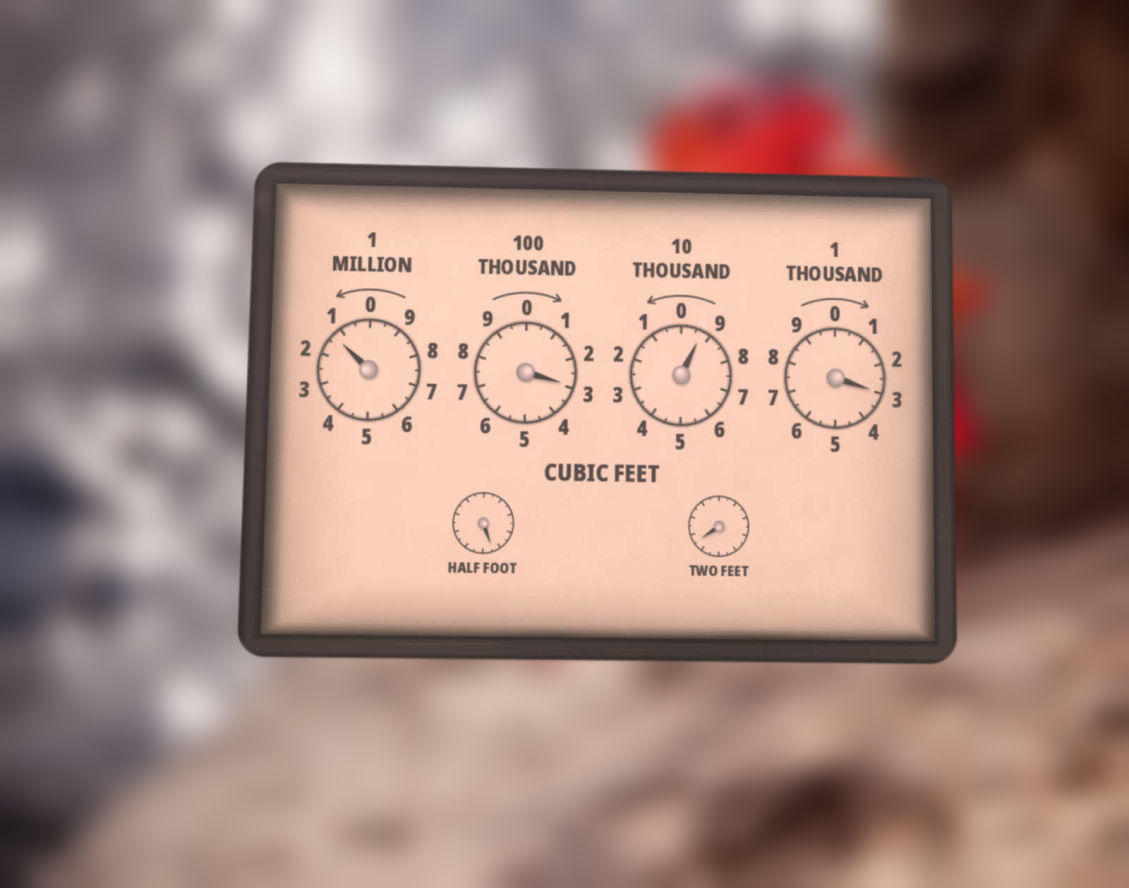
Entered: value=129300 unit=ft³
